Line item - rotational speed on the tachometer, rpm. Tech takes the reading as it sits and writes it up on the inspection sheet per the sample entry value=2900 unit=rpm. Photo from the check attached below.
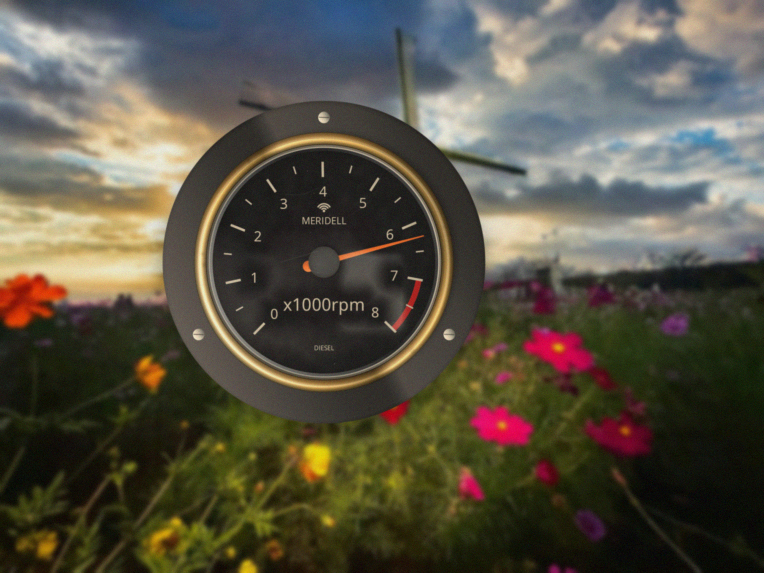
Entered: value=6250 unit=rpm
